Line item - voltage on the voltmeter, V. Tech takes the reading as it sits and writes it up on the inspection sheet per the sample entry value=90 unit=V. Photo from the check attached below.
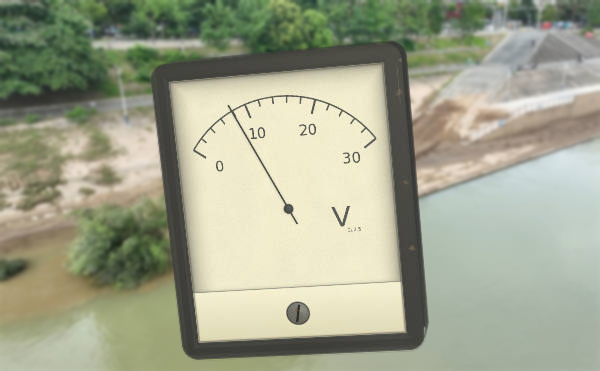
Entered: value=8 unit=V
